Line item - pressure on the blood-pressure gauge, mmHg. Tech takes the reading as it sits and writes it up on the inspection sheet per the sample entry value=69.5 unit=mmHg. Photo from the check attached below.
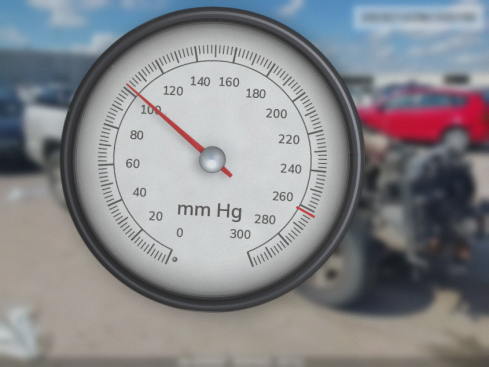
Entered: value=102 unit=mmHg
